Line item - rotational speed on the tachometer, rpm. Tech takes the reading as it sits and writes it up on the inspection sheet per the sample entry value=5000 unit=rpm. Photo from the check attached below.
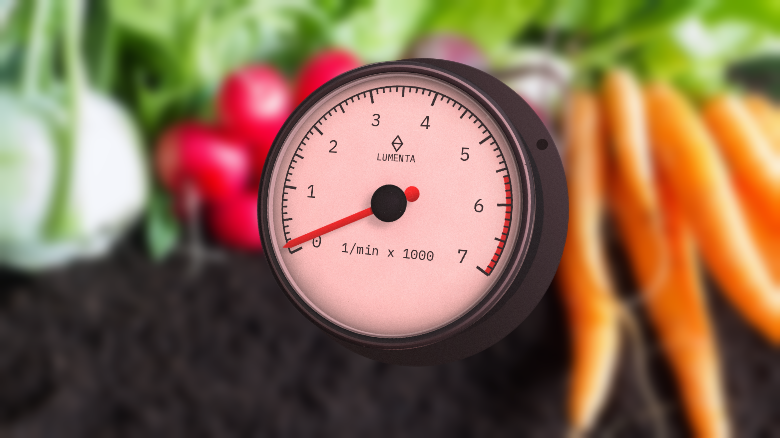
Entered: value=100 unit=rpm
